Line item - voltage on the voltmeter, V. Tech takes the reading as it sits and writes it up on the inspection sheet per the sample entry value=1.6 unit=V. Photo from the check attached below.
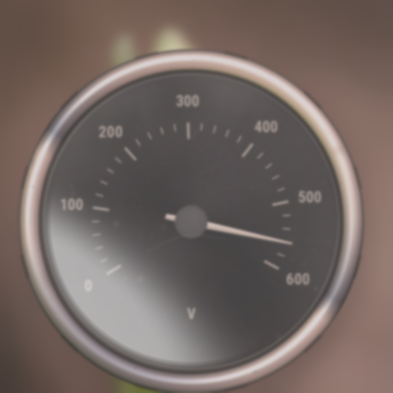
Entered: value=560 unit=V
